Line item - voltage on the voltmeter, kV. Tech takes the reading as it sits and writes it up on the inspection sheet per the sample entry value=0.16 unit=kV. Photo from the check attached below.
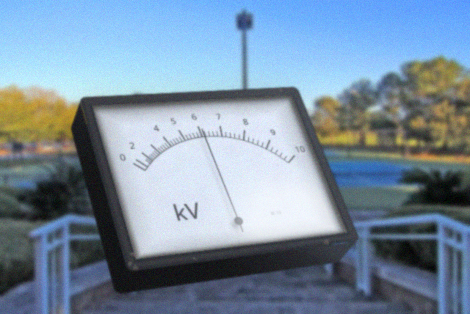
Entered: value=6 unit=kV
